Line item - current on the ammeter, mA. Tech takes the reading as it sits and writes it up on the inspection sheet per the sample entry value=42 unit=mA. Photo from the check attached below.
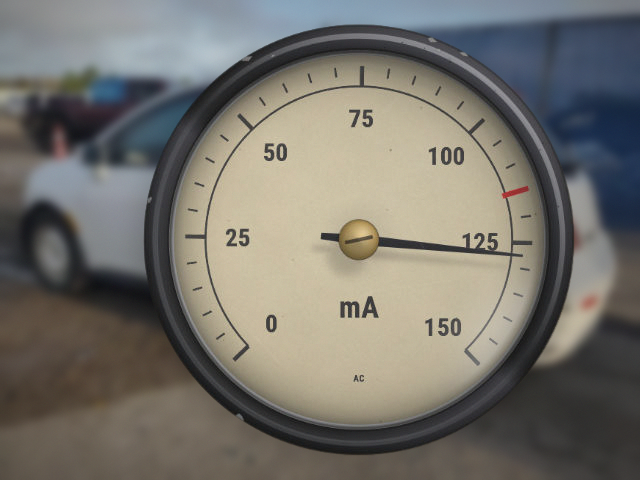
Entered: value=127.5 unit=mA
